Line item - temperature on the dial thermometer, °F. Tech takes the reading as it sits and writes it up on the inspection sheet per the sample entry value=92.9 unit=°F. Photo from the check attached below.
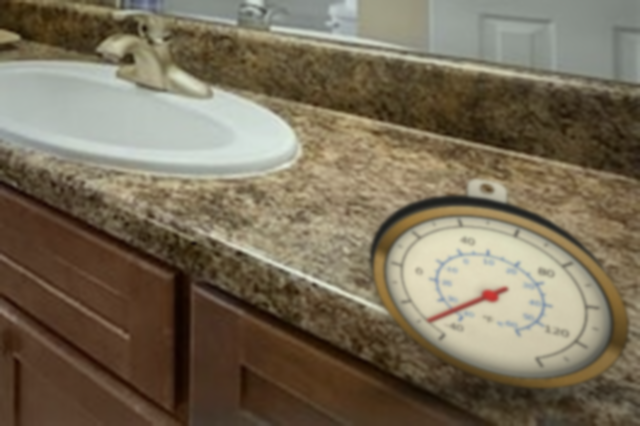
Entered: value=-30 unit=°F
